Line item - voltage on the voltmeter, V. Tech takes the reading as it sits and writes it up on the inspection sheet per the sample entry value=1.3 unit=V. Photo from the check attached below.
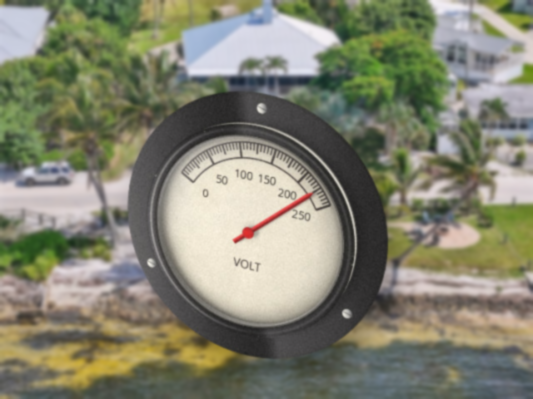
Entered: value=225 unit=V
